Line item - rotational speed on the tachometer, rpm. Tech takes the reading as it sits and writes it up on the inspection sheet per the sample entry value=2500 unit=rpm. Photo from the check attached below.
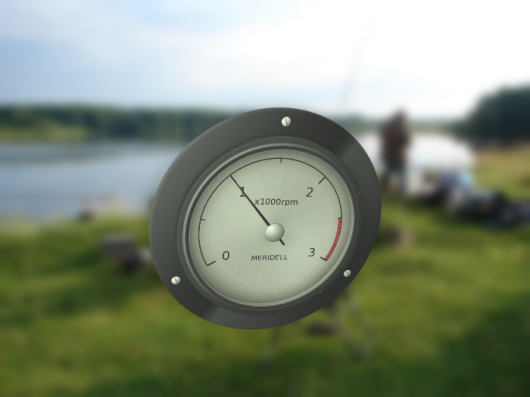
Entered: value=1000 unit=rpm
